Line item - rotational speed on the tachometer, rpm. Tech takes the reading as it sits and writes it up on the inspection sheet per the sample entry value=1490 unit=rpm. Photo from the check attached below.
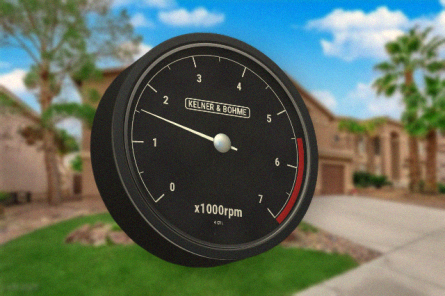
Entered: value=1500 unit=rpm
